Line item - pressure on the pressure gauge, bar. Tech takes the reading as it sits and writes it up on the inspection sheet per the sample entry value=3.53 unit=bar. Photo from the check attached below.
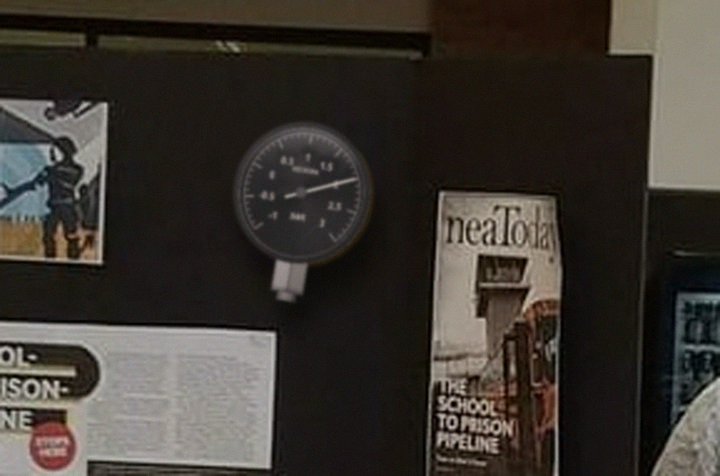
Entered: value=2 unit=bar
